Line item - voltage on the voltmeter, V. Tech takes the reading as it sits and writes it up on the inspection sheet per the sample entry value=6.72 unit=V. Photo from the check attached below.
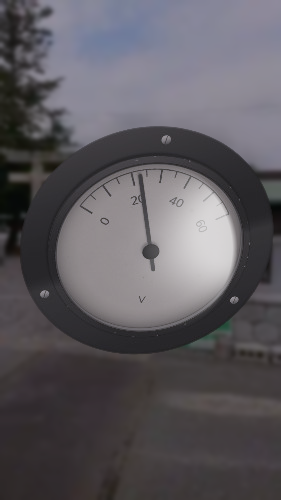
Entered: value=22.5 unit=V
